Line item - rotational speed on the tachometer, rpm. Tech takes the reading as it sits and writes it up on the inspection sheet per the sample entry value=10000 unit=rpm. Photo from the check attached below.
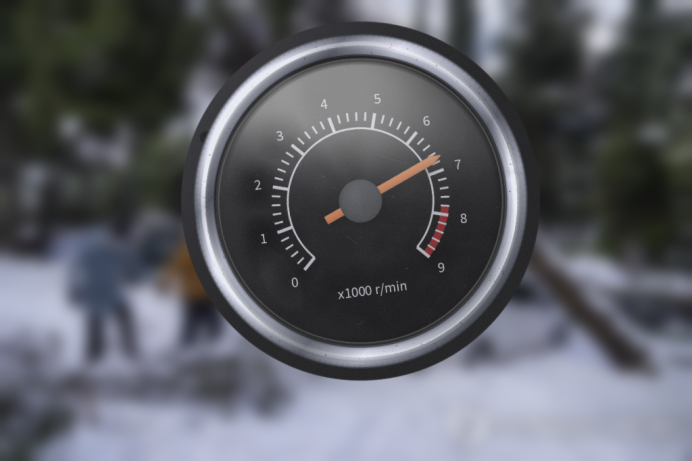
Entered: value=6700 unit=rpm
